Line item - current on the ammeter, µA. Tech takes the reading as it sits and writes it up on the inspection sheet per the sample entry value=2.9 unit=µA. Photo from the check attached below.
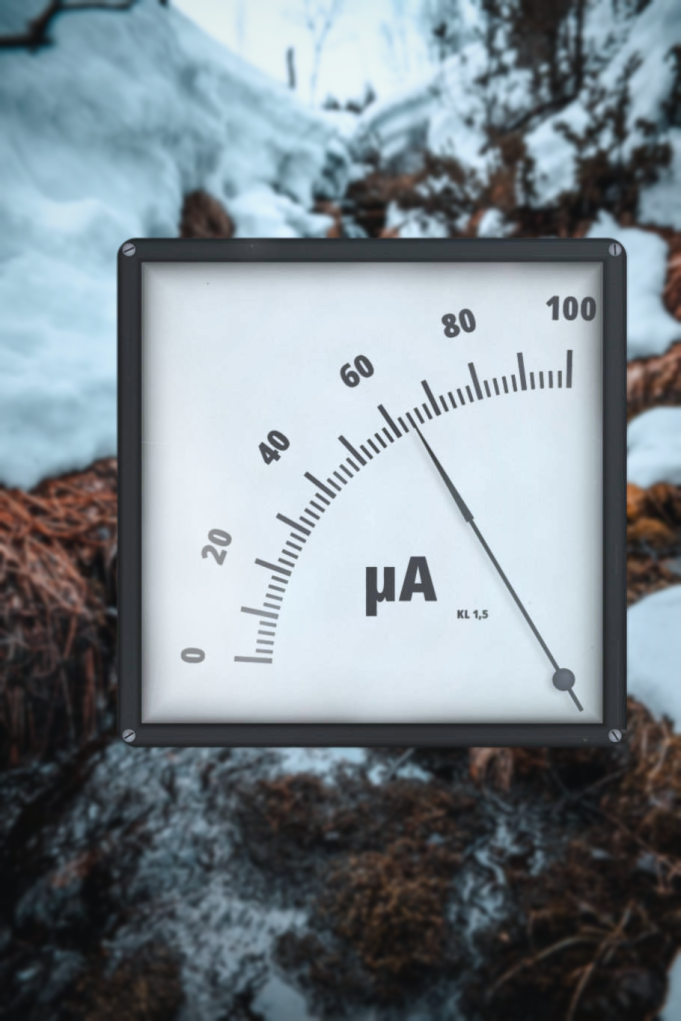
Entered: value=64 unit=µA
